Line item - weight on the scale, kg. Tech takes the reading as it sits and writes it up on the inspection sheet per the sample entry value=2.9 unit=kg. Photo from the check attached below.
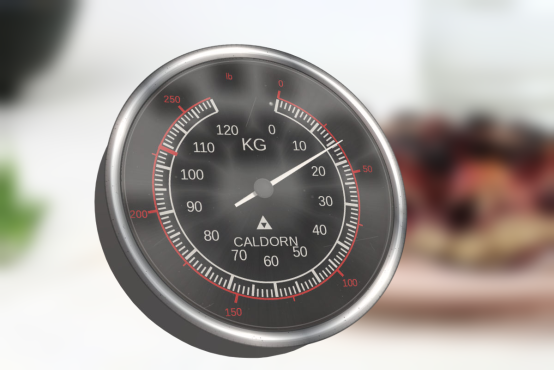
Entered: value=16 unit=kg
